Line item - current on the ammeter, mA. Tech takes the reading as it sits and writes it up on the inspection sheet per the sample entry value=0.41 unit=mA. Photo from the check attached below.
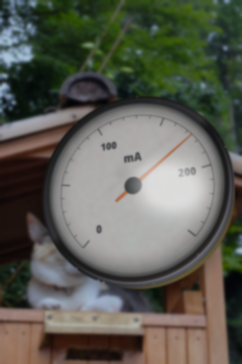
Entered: value=175 unit=mA
